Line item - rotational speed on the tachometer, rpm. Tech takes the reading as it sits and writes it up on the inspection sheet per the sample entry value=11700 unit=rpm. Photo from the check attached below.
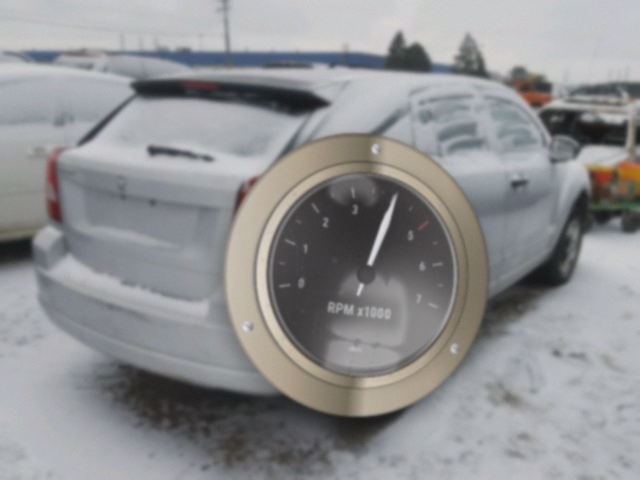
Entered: value=4000 unit=rpm
